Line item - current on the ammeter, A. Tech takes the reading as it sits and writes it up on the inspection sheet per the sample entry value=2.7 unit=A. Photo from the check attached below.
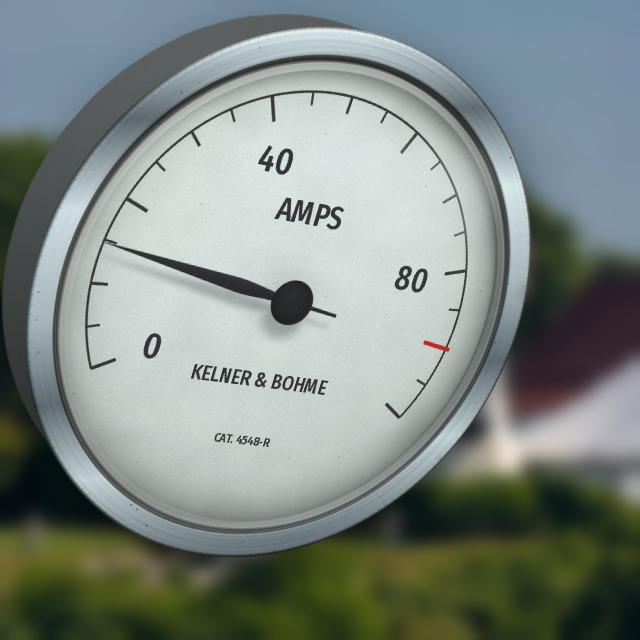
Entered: value=15 unit=A
